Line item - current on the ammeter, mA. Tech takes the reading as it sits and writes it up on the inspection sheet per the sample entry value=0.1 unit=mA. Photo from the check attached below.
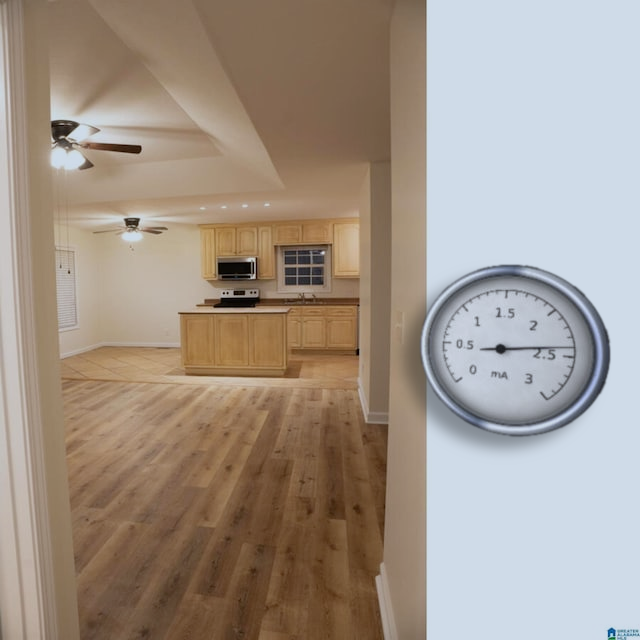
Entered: value=2.4 unit=mA
